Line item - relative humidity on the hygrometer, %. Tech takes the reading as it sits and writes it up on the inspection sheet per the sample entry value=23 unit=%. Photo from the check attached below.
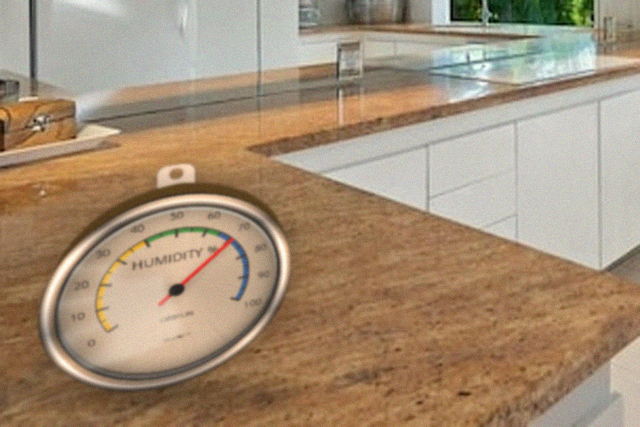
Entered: value=70 unit=%
